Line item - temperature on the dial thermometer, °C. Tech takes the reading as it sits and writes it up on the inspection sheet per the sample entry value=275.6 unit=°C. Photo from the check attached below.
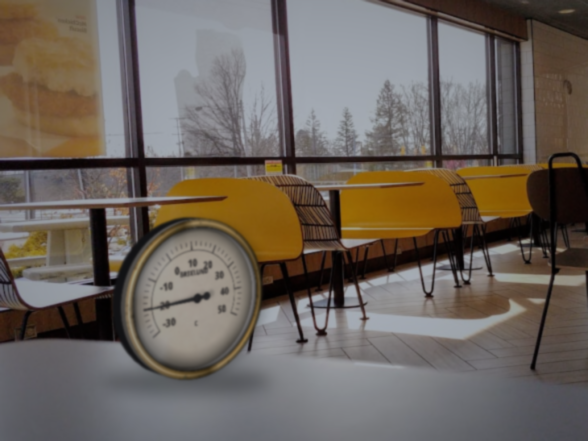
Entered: value=-20 unit=°C
